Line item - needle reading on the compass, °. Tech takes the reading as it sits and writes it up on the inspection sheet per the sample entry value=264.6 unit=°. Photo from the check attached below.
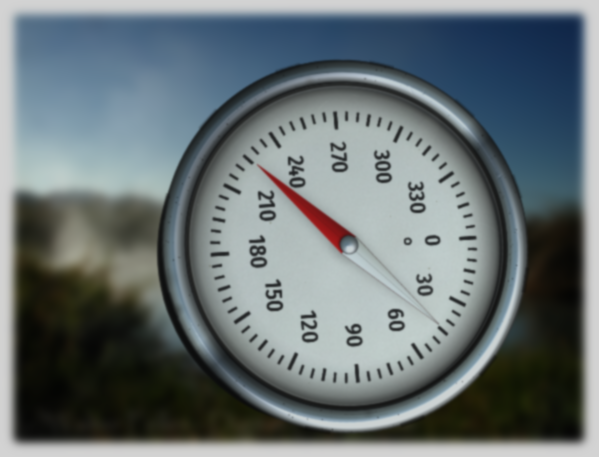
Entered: value=225 unit=°
